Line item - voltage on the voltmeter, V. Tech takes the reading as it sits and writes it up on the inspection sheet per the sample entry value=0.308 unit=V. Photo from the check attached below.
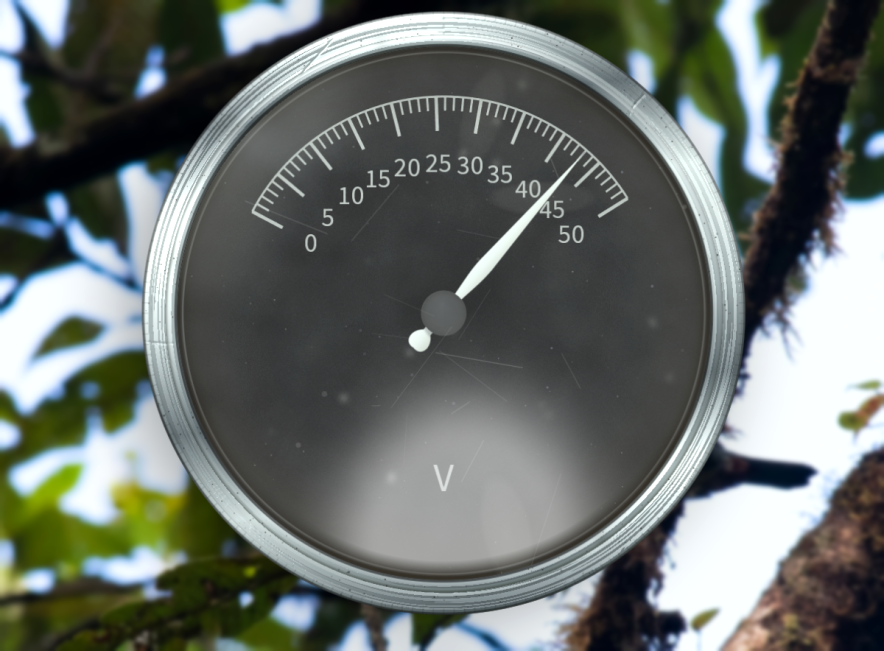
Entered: value=43 unit=V
